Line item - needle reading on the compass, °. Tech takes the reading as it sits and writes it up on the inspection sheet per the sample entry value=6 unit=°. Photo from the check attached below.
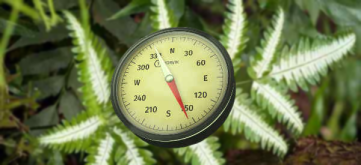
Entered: value=155 unit=°
